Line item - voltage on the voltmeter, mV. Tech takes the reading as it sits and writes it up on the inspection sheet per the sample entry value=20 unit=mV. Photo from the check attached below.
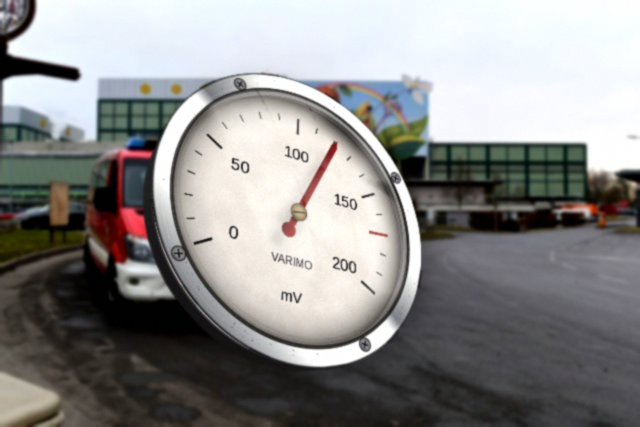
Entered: value=120 unit=mV
